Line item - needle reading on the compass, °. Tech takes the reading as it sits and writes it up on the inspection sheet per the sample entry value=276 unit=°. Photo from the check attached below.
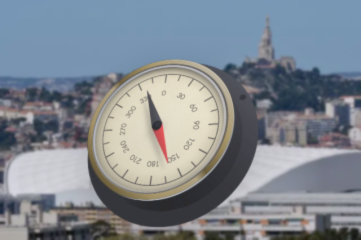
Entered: value=157.5 unit=°
